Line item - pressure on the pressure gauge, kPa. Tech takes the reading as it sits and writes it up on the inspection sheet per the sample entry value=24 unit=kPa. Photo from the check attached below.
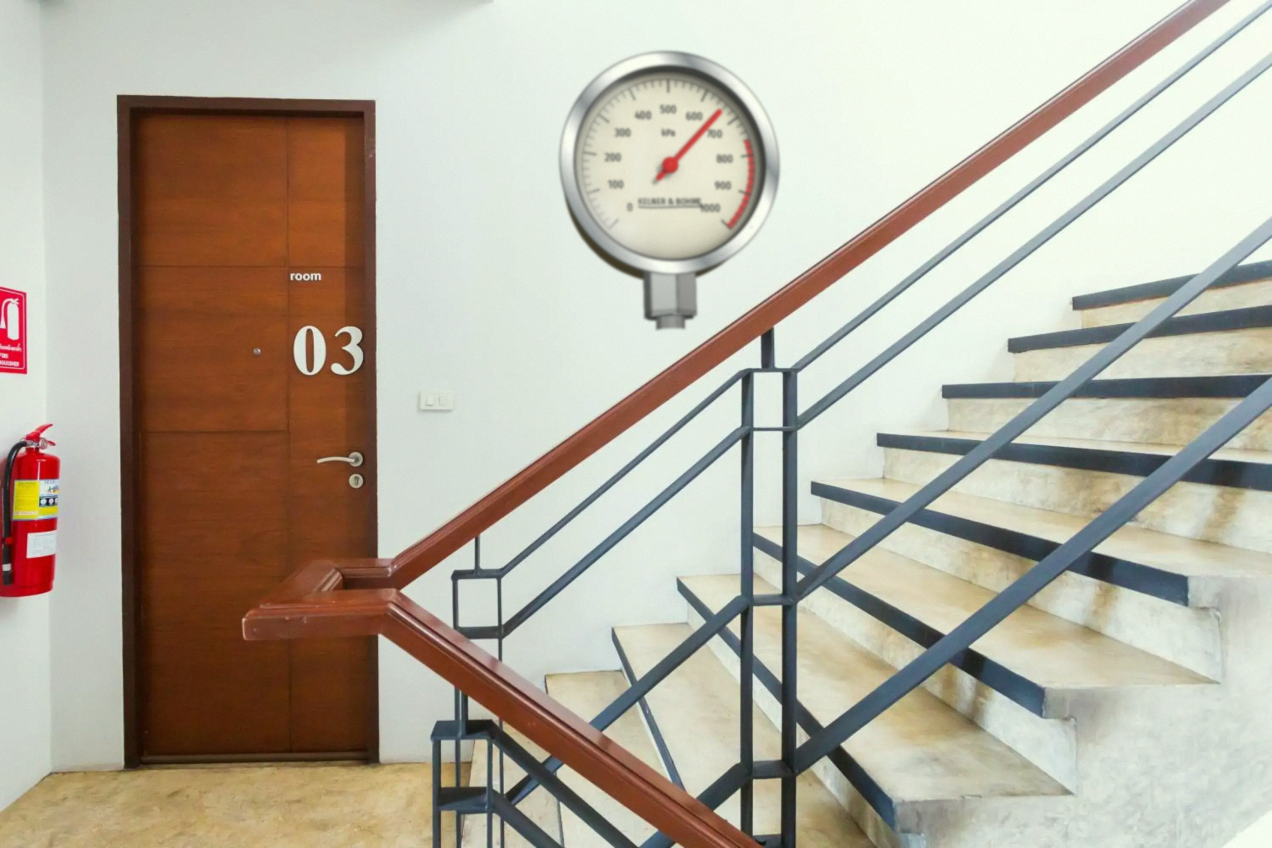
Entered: value=660 unit=kPa
